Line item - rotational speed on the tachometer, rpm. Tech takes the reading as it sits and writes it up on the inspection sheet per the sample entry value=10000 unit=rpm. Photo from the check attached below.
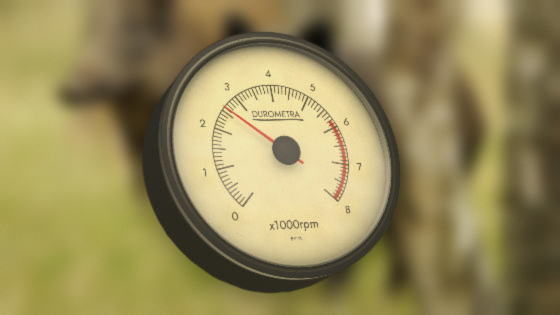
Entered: value=2500 unit=rpm
